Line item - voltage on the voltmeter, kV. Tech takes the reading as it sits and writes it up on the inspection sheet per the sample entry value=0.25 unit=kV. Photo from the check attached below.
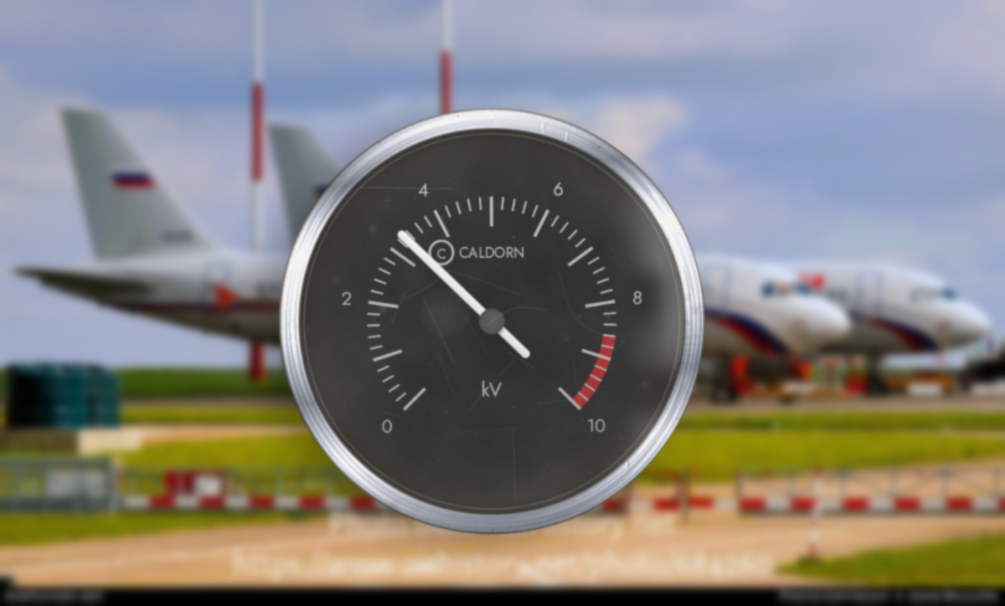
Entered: value=3.3 unit=kV
